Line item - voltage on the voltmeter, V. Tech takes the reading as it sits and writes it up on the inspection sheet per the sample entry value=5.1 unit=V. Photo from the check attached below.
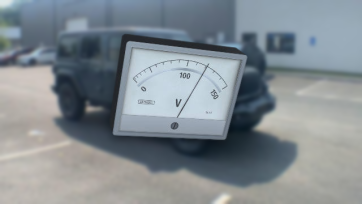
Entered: value=120 unit=V
